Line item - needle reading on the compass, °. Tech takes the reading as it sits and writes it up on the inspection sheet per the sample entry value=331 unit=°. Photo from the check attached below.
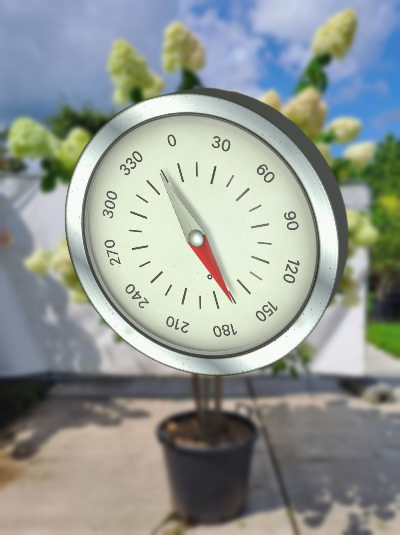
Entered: value=165 unit=°
